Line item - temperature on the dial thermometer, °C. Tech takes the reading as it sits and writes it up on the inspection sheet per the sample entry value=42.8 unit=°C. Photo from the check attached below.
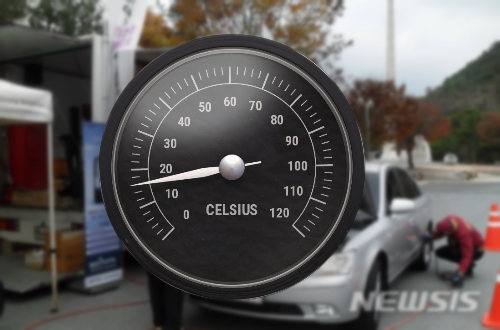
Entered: value=16 unit=°C
